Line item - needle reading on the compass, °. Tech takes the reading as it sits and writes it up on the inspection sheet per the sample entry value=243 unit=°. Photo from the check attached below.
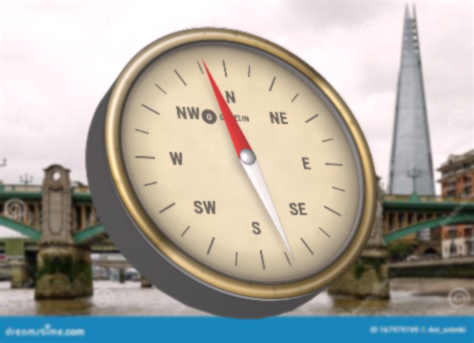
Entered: value=345 unit=°
